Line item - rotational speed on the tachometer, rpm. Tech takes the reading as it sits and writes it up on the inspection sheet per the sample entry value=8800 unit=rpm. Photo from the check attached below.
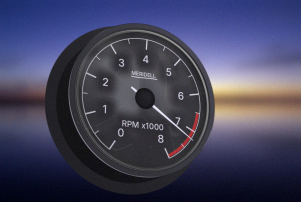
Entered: value=7250 unit=rpm
